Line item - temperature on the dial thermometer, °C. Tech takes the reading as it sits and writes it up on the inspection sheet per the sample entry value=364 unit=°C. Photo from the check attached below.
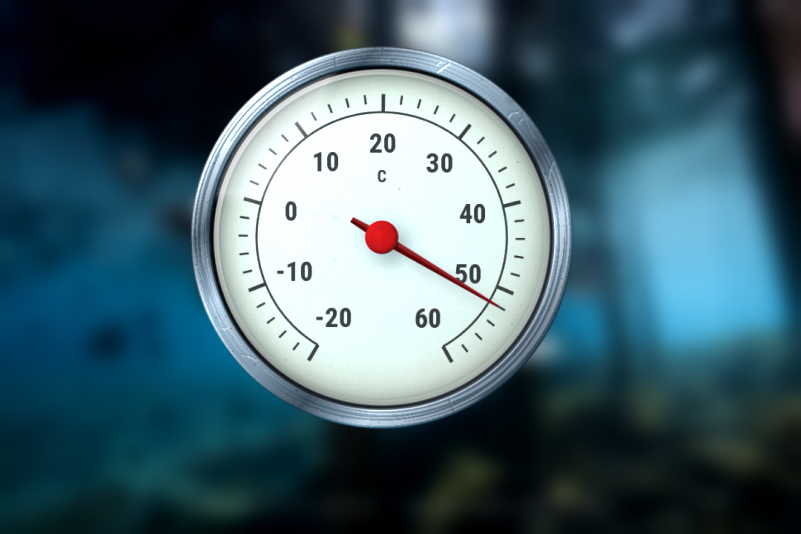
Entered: value=52 unit=°C
